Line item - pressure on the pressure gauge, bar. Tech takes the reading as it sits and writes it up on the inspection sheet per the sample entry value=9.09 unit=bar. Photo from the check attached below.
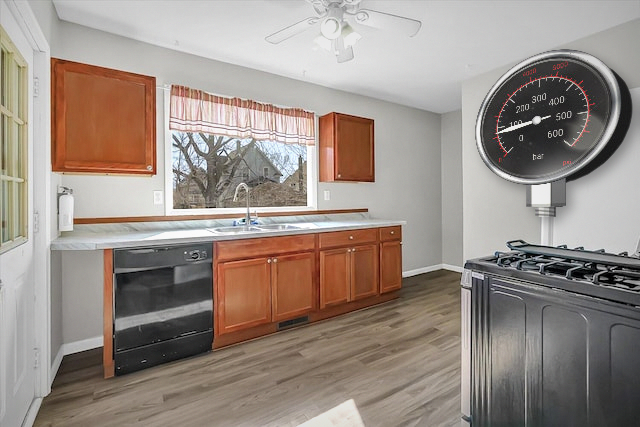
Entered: value=80 unit=bar
